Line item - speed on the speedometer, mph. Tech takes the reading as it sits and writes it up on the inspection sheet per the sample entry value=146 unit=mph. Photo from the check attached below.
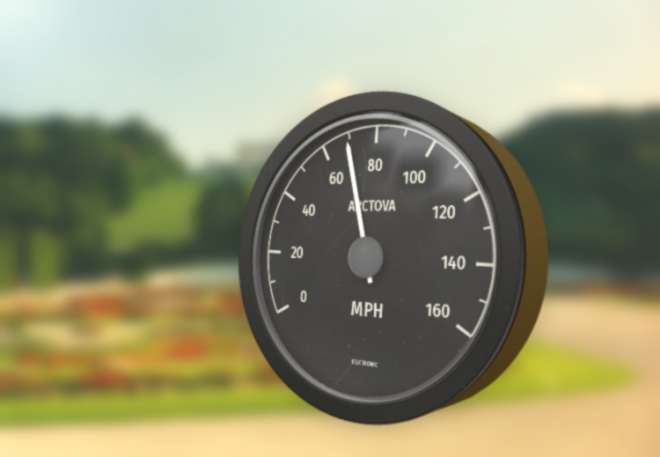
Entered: value=70 unit=mph
